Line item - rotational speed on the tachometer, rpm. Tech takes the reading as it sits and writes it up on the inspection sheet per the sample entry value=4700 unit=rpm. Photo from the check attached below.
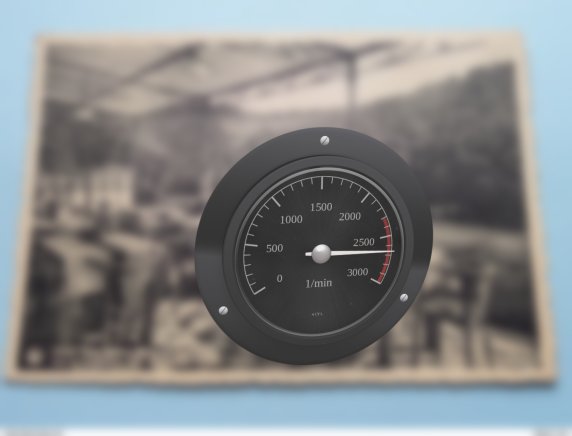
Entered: value=2650 unit=rpm
